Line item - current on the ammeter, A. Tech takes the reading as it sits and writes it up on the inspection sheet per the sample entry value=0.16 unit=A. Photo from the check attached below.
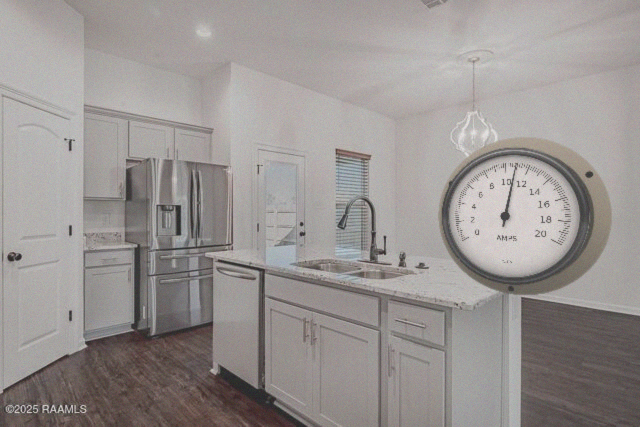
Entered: value=11 unit=A
